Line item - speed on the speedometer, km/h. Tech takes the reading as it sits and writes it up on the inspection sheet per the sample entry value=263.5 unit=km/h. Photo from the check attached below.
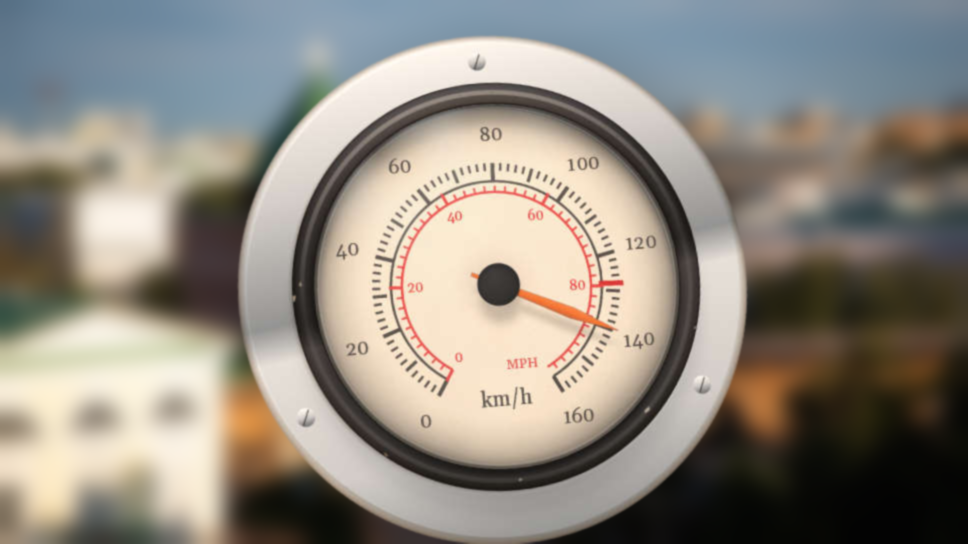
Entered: value=140 unit=km/h
